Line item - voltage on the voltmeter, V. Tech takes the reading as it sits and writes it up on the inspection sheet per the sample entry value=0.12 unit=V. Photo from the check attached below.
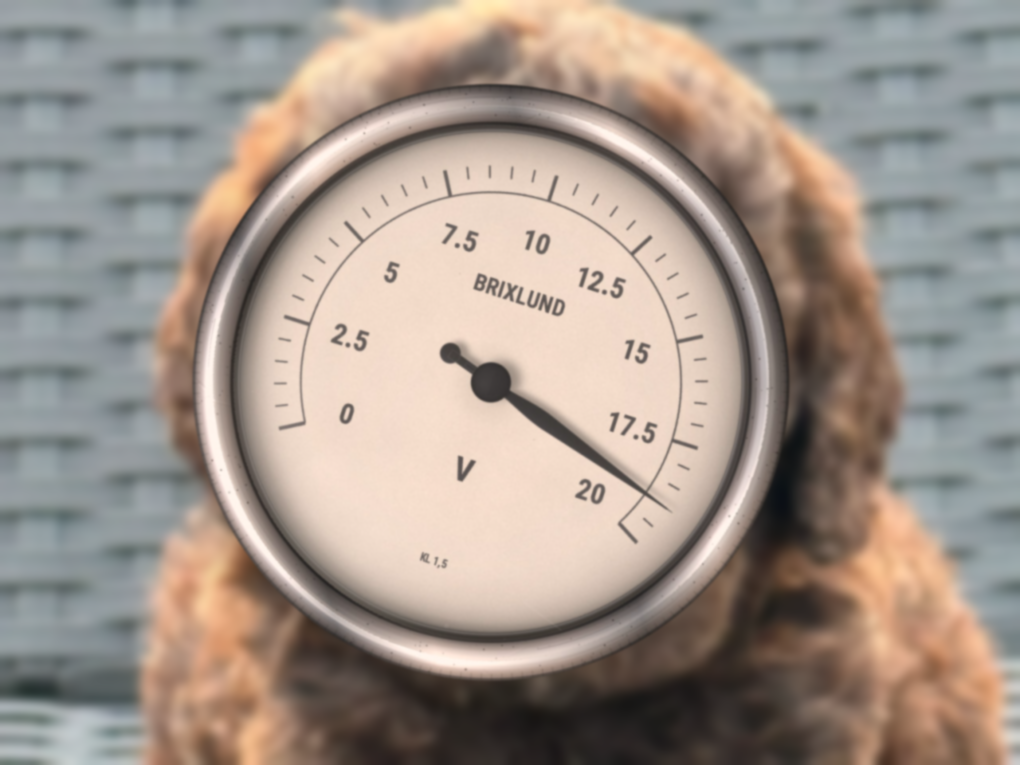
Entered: value=19 unit=V
